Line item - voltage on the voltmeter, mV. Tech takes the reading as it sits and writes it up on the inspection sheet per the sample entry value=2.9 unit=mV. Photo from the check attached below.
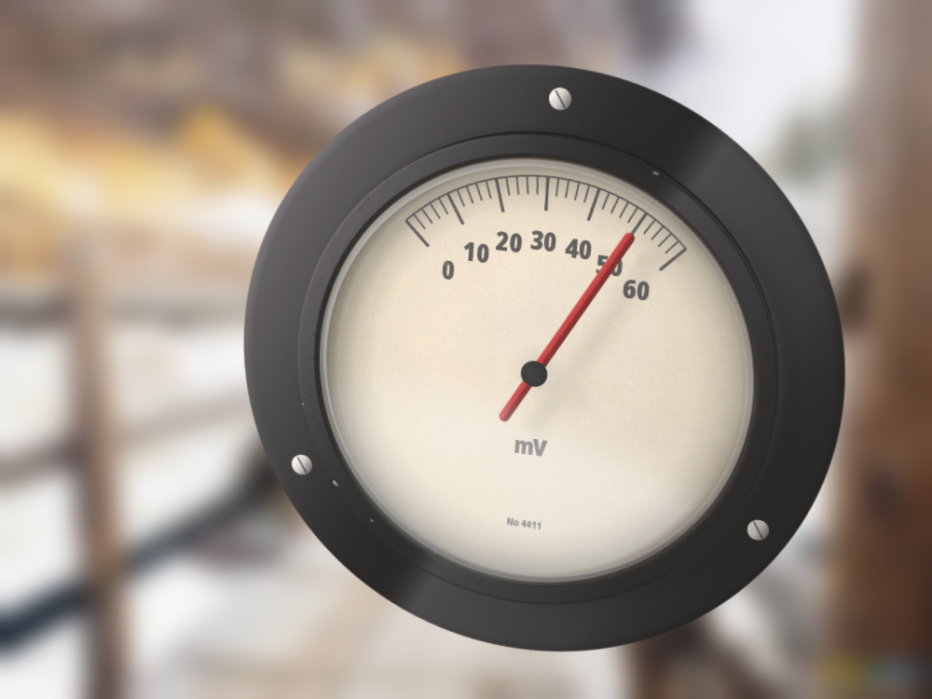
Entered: value=50 unit=mV
